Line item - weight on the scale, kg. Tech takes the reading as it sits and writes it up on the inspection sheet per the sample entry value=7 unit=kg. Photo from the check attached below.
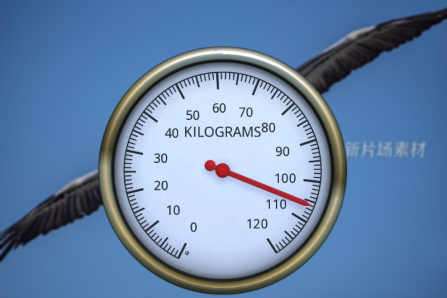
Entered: value=106 unit=kg
